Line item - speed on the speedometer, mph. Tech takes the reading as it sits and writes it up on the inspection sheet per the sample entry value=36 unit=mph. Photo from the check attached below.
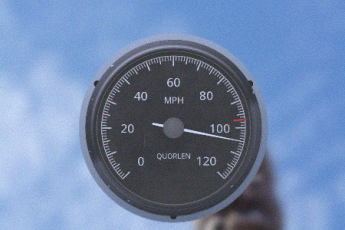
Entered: value=105 unit=mph
